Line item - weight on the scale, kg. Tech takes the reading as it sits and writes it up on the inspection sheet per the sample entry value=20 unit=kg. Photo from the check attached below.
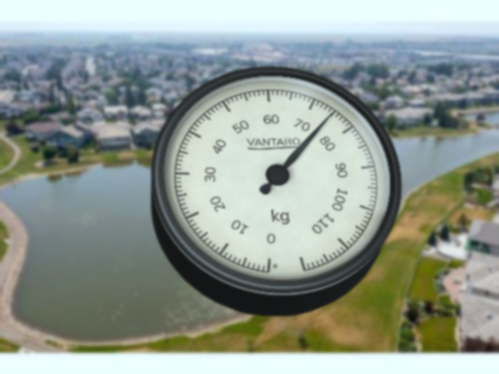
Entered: value=75 unit=kg
